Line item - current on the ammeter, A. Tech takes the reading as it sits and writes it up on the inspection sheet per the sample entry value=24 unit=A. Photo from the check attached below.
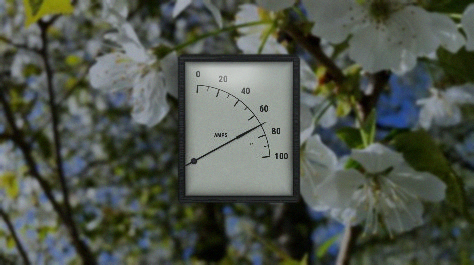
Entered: value=70 unit=A
